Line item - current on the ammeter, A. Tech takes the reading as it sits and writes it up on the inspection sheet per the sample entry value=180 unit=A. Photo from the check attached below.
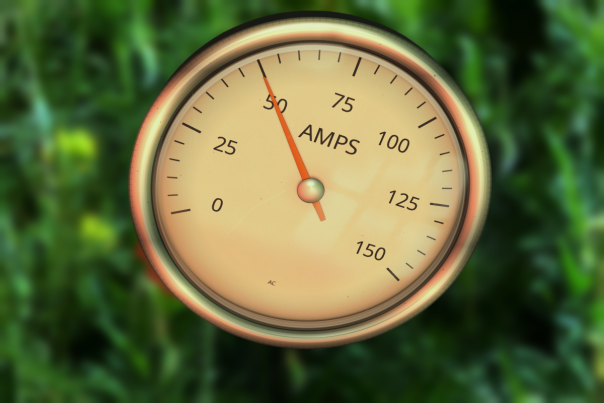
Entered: value=50 unit=A
